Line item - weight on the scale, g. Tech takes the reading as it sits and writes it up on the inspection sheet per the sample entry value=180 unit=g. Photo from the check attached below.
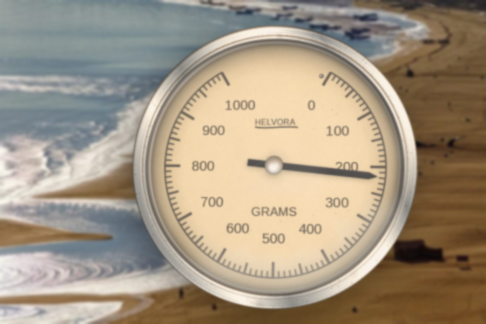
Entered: value=220 unit=g
